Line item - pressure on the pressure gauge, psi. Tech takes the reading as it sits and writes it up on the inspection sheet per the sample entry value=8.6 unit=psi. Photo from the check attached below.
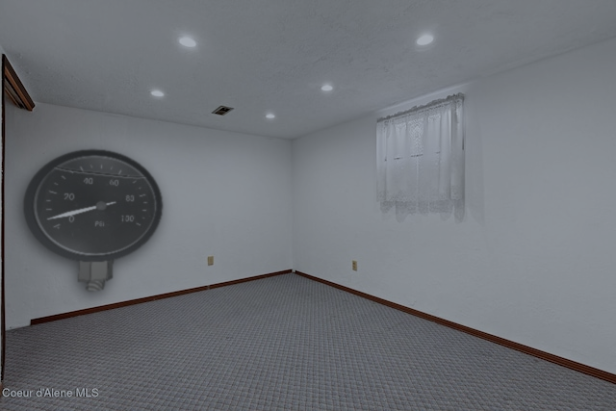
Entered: value=5 unit=psi
